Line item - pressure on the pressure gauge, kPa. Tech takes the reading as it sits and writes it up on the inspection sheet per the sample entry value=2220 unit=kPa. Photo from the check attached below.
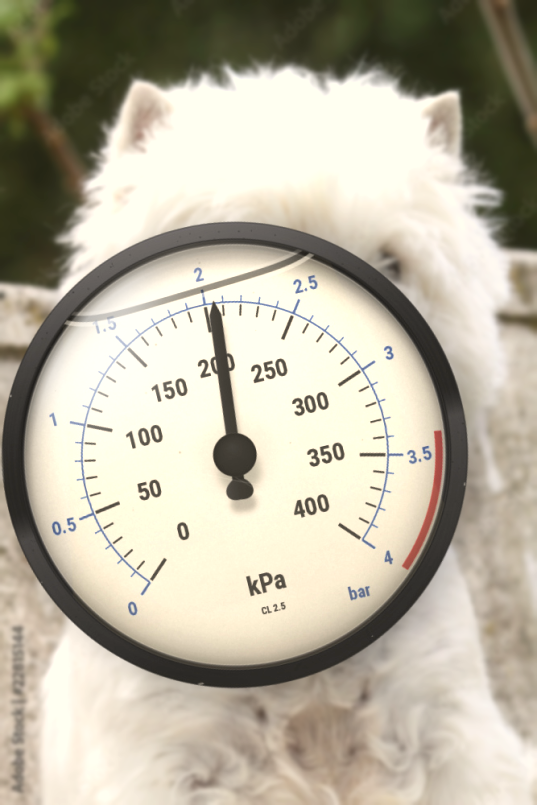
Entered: value=205 unit=kPa
